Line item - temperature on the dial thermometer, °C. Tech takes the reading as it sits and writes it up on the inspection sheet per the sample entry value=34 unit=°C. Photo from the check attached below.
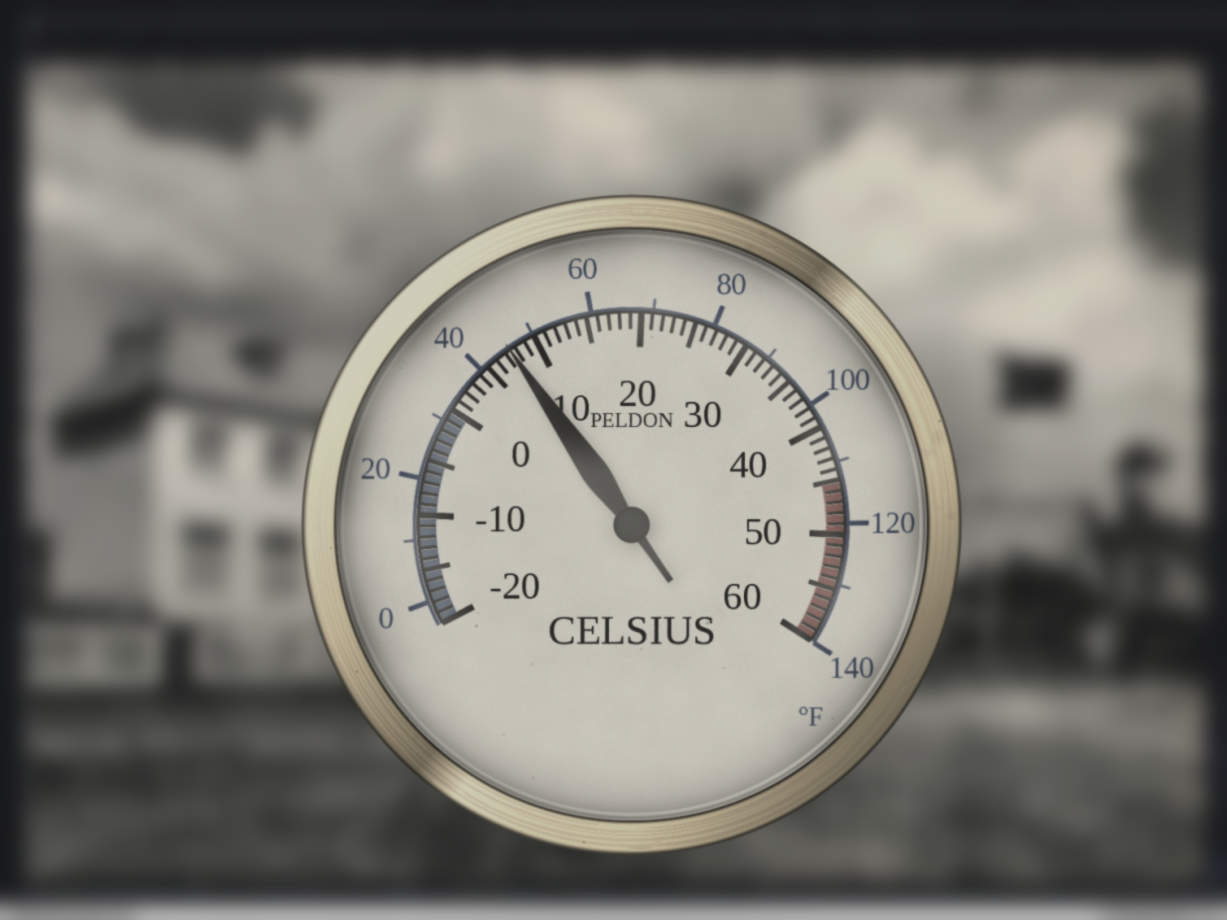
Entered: value=7.5 unit=°C
